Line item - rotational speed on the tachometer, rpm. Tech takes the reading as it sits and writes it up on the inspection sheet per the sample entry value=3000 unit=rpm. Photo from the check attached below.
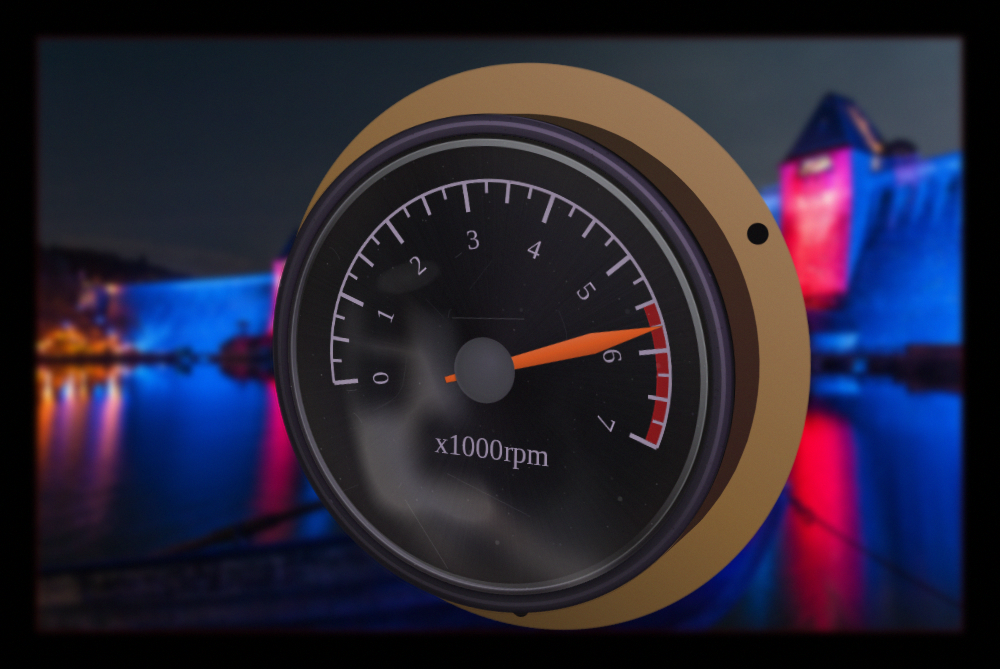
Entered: value=5750 unit=rpm
